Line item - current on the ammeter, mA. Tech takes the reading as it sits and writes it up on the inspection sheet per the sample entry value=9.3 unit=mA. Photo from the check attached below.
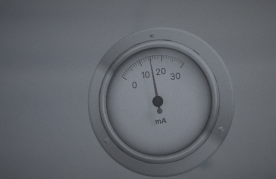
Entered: value=15 unit=mA
